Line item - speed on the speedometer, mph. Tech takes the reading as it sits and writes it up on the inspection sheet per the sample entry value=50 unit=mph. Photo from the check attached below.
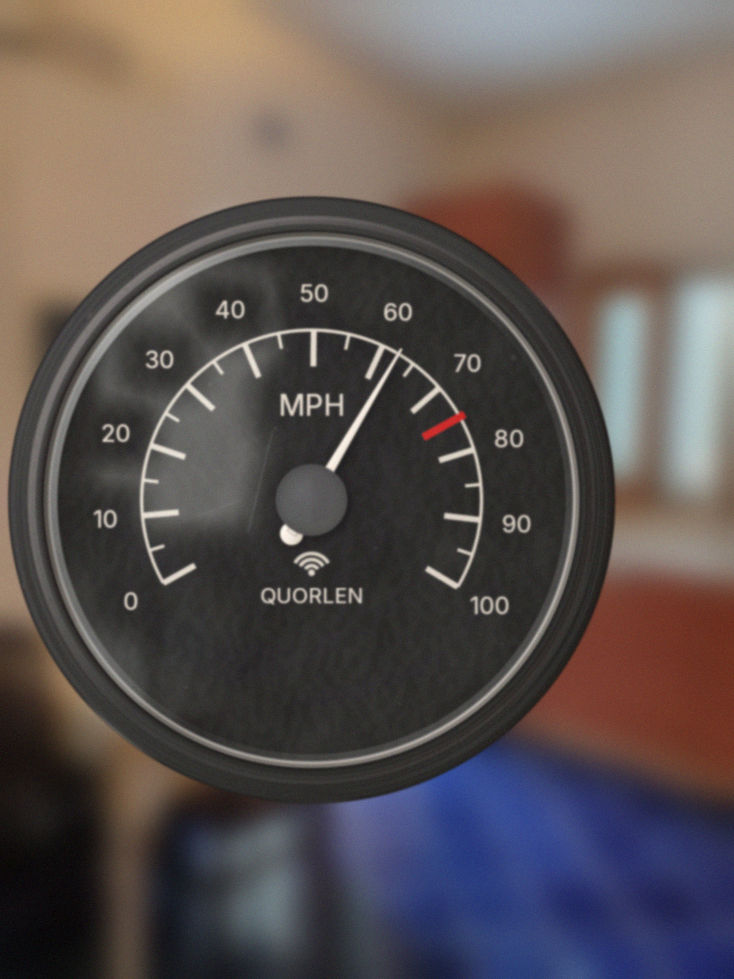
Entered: value=62.5 unit=mph
